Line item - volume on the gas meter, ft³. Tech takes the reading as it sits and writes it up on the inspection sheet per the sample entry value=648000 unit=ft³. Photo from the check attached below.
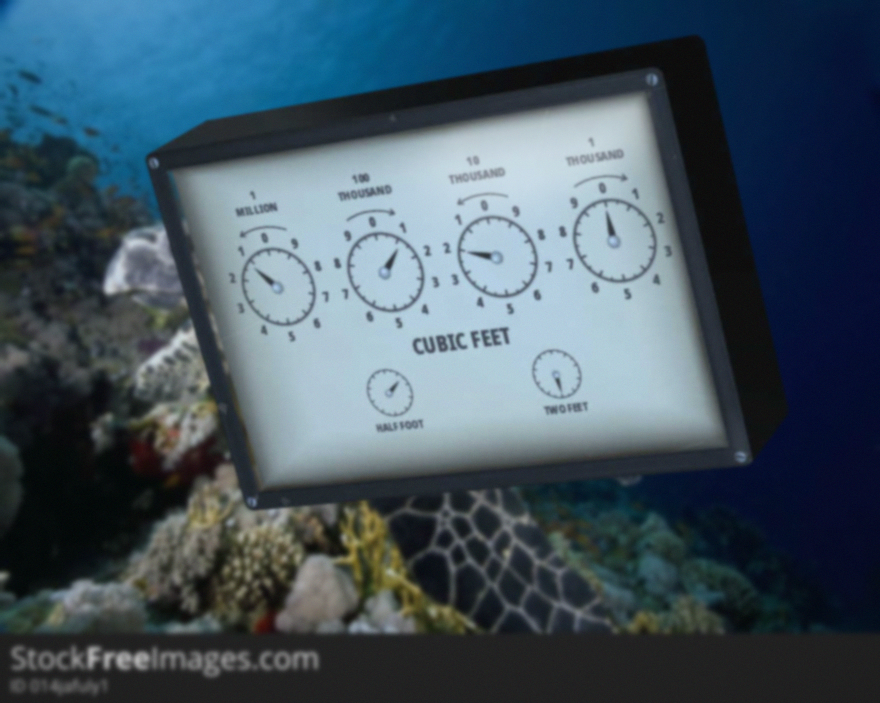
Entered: value=112000 unit=ft³
